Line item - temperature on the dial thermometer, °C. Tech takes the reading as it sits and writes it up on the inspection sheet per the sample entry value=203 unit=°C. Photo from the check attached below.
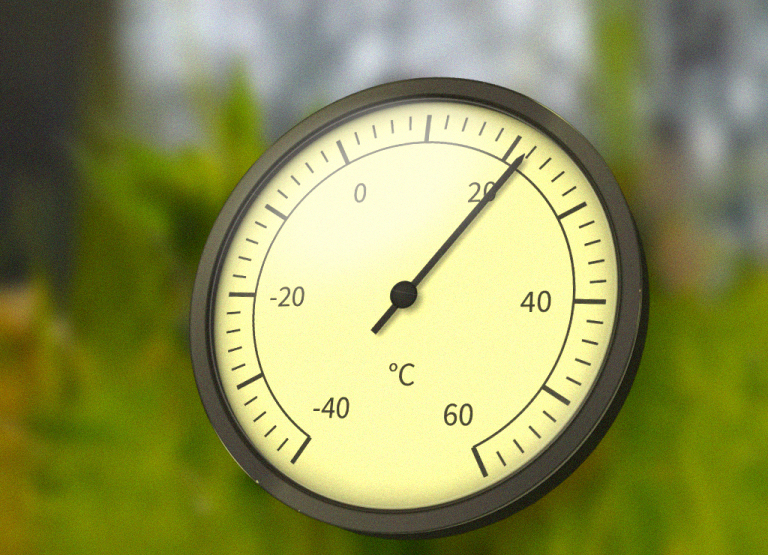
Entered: value=22 unit=°C
